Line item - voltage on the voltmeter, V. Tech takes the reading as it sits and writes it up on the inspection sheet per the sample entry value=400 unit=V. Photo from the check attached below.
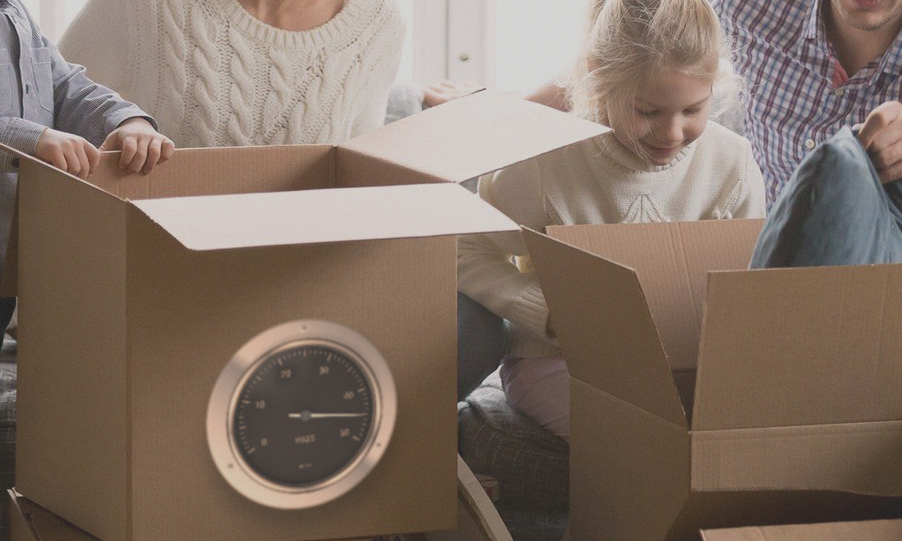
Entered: value=45 unit=V
